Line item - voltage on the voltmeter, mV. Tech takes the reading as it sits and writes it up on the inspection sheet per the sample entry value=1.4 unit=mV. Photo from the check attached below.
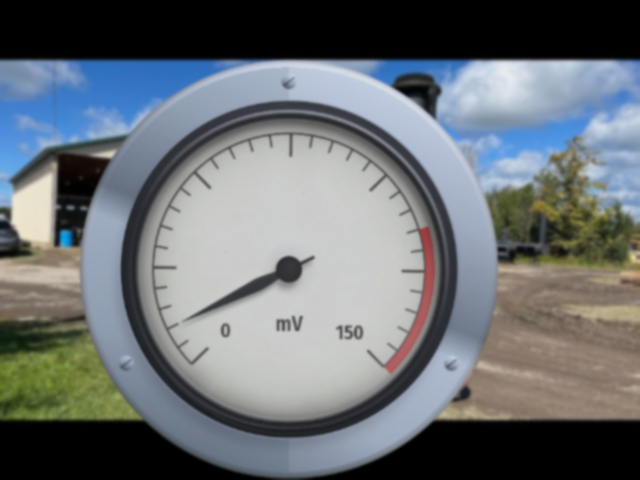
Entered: value=10 unit=mV
